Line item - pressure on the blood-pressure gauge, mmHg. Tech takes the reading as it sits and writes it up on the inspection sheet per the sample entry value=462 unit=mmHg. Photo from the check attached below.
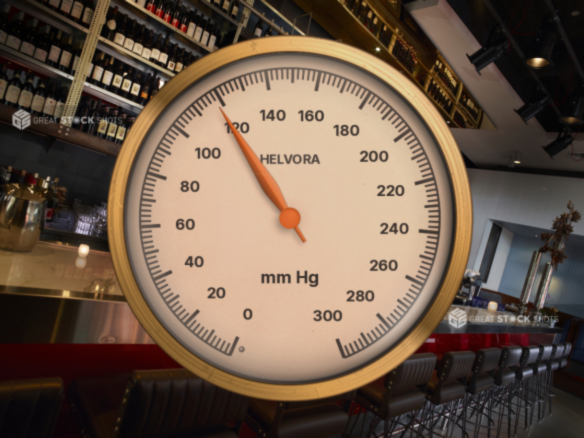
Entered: value=118 unit=mmHg
